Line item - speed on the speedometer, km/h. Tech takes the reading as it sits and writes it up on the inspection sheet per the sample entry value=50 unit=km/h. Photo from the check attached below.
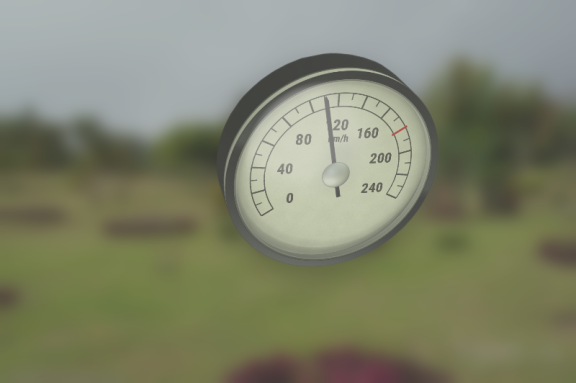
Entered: value=110 unit=km/h
